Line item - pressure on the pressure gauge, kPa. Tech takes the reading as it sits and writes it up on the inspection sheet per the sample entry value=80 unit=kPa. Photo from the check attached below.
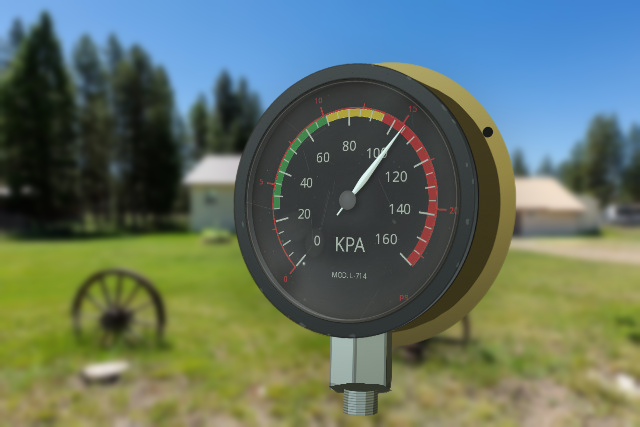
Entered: value=105 unit=kPa
